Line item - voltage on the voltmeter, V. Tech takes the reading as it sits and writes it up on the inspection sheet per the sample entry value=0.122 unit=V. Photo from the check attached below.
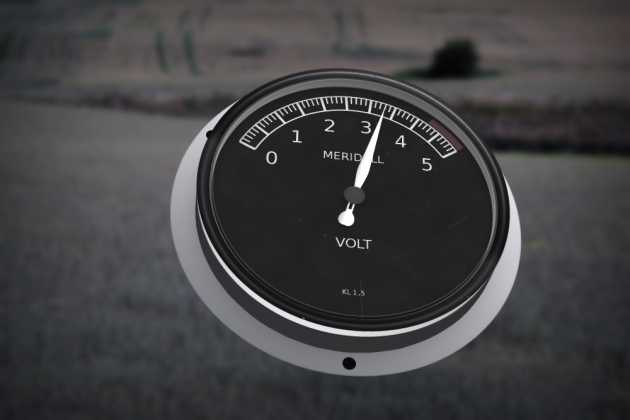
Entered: value=3.3 unit=V
